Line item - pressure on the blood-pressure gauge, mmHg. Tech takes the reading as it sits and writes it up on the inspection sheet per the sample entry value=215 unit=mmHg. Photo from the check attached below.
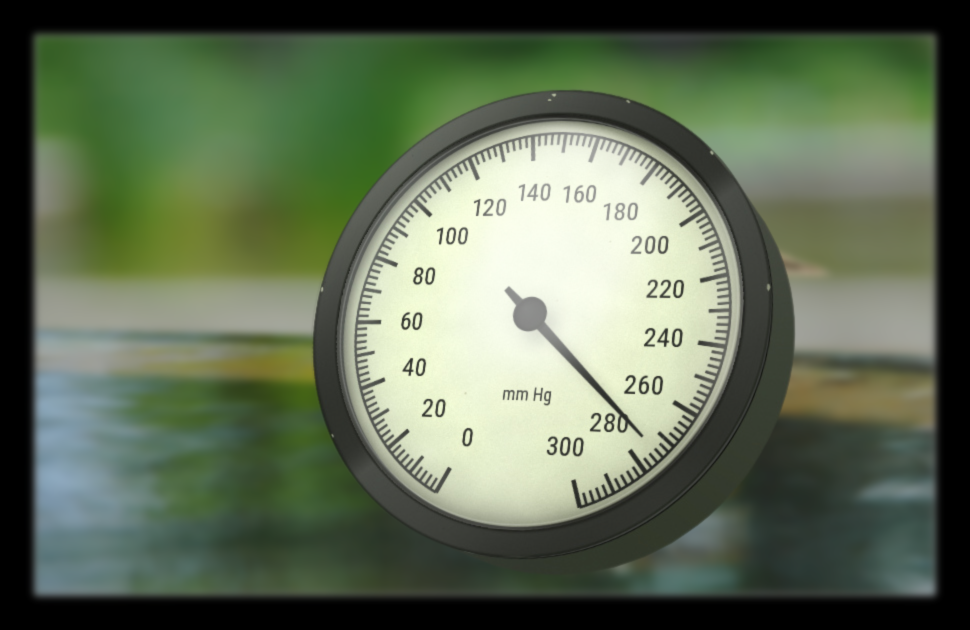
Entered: value=274 unit=mmHg
